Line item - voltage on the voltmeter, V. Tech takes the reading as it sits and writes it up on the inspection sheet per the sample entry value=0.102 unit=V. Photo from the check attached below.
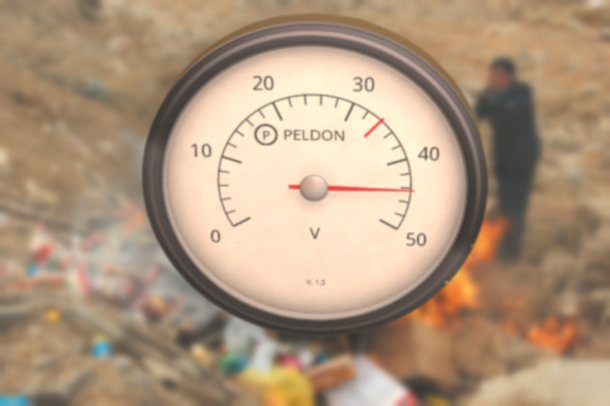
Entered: value=44 unit=V
